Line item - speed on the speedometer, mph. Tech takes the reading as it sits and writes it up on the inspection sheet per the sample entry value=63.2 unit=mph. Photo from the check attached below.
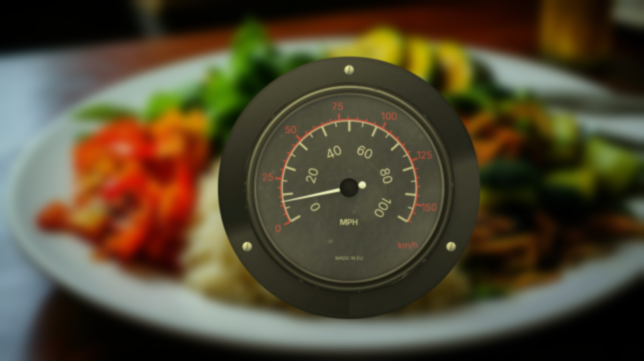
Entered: value=7.5 unit=mph
